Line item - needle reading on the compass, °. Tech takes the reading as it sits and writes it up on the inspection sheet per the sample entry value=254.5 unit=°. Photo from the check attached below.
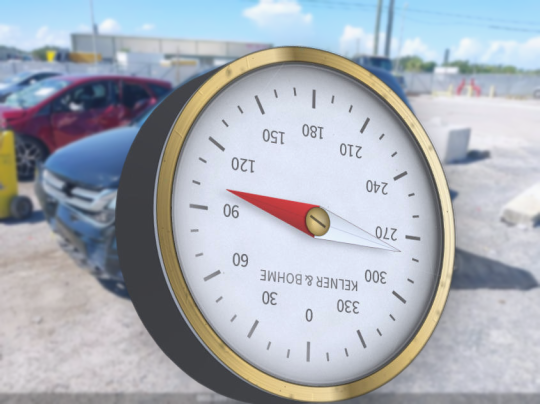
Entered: value=100 unit=°
